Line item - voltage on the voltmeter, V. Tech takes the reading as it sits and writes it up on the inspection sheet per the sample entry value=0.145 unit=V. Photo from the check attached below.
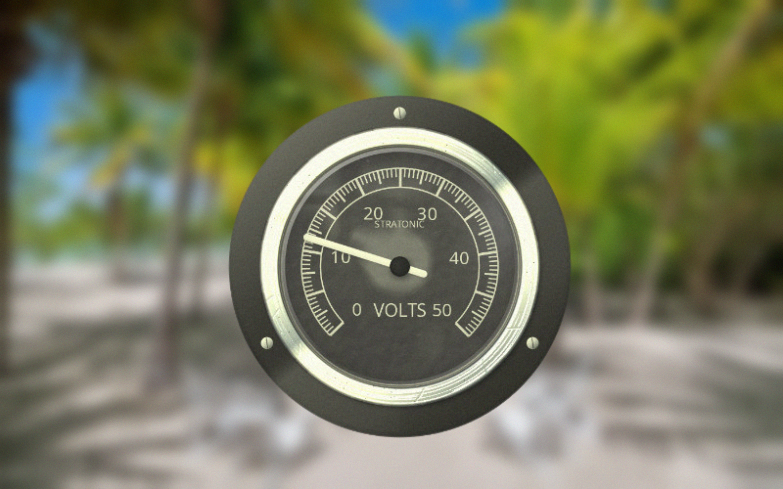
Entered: value=11.5 unit=V
